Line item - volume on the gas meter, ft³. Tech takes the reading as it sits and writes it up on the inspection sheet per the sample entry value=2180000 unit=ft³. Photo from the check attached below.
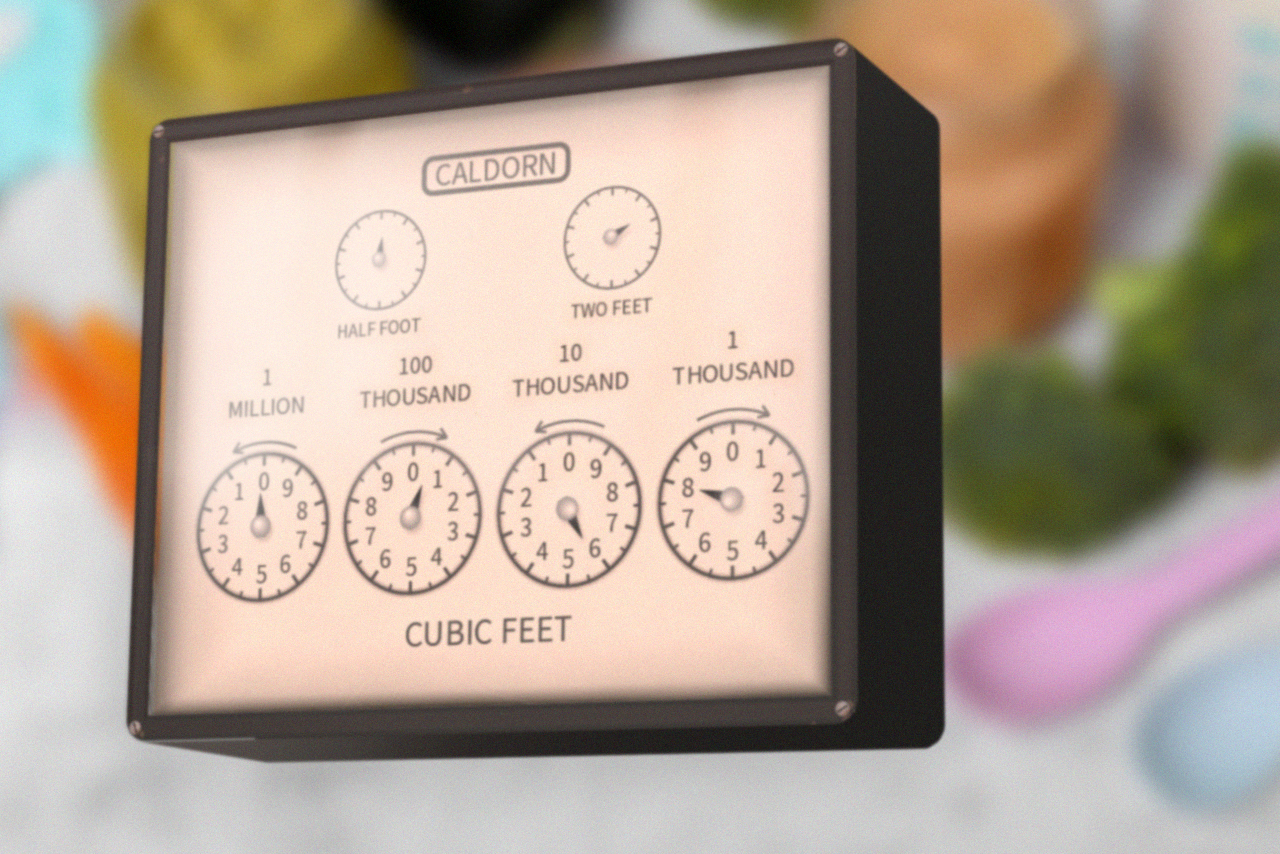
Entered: value=5800 unit=ft³
